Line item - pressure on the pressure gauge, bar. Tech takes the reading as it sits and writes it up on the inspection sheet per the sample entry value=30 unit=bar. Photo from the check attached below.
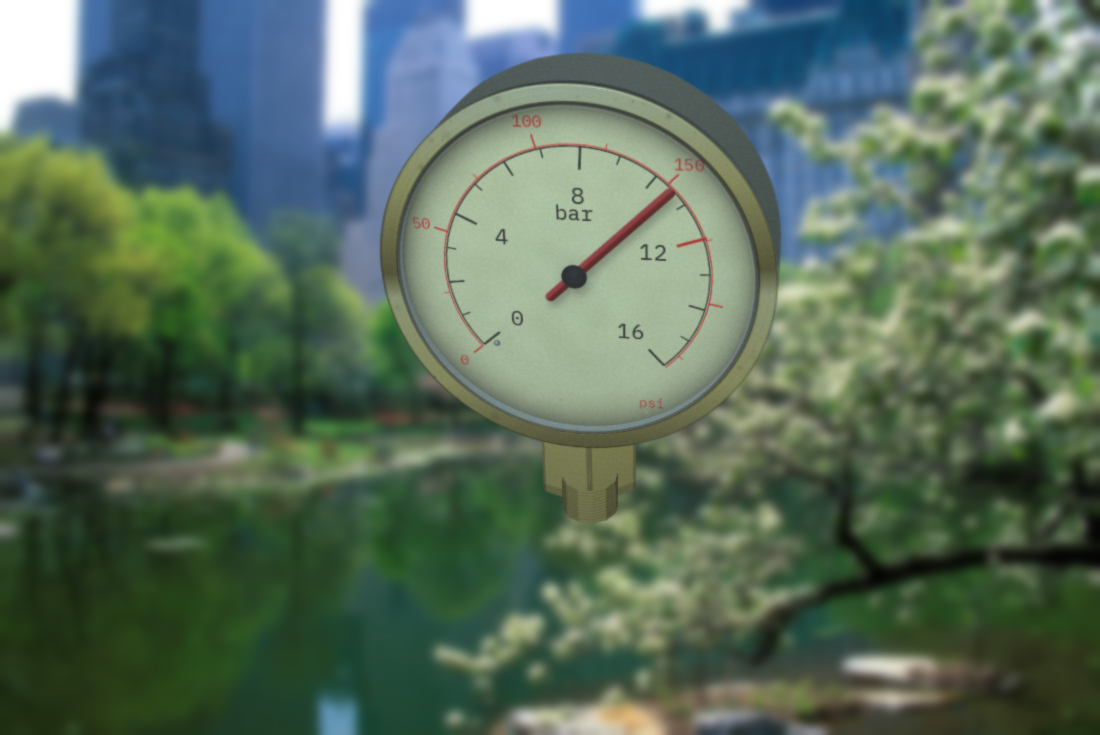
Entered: value=10.5 unit=bar
